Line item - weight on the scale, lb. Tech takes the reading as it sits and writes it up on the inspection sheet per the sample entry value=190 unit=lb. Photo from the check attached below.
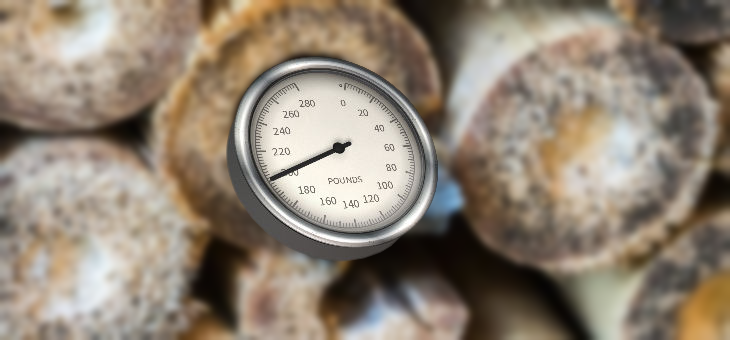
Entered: value=200 unit=lb
